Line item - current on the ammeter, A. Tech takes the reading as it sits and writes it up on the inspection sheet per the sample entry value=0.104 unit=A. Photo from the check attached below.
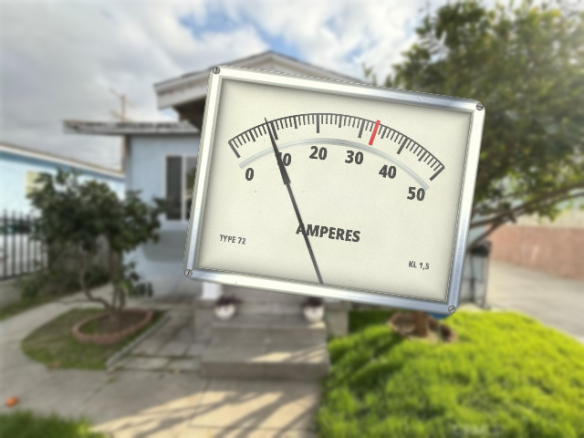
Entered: value=9 unit=A
